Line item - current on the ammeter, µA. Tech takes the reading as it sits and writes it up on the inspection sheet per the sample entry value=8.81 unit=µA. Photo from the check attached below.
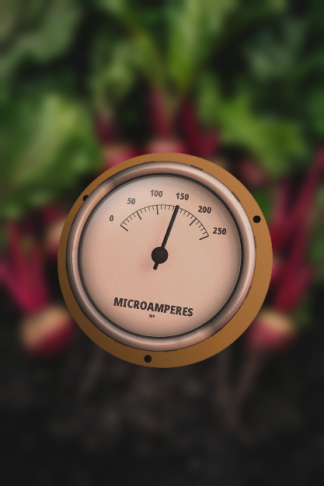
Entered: value=150 unit=µA
